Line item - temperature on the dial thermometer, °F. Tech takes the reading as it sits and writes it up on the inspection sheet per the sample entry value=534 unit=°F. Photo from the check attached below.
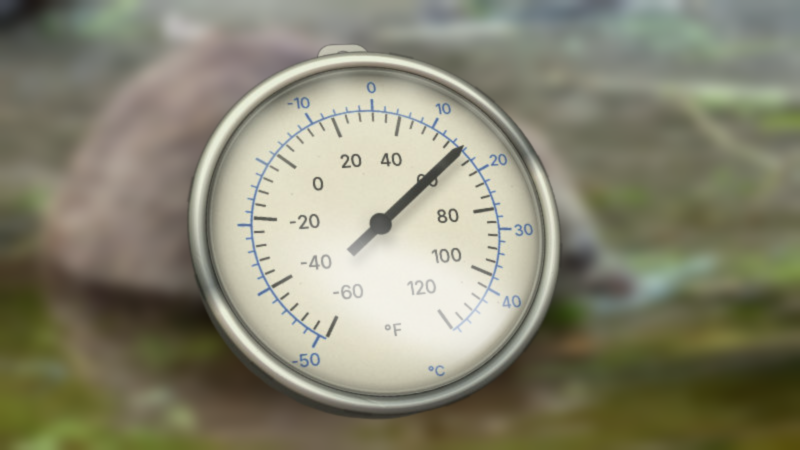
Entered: value=60 unit=°F
